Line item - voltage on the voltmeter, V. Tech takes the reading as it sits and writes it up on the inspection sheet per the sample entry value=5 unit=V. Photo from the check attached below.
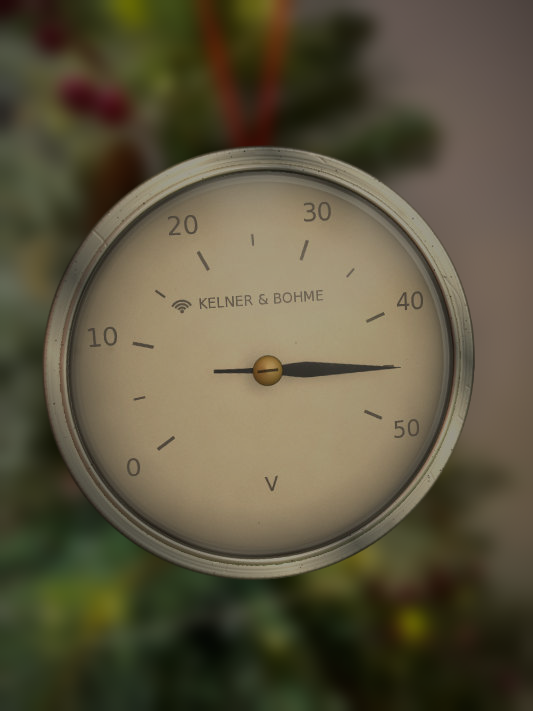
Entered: value=45 unit=V
